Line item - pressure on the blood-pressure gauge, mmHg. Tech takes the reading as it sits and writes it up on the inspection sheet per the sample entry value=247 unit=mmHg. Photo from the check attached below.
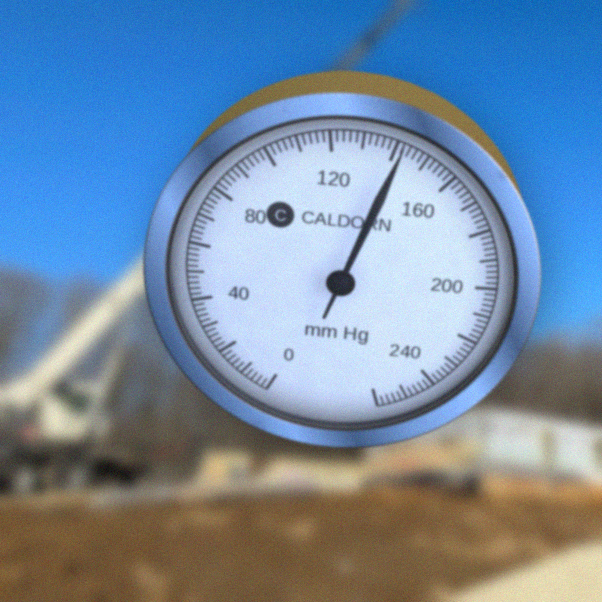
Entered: value=142 unit=mmHg
